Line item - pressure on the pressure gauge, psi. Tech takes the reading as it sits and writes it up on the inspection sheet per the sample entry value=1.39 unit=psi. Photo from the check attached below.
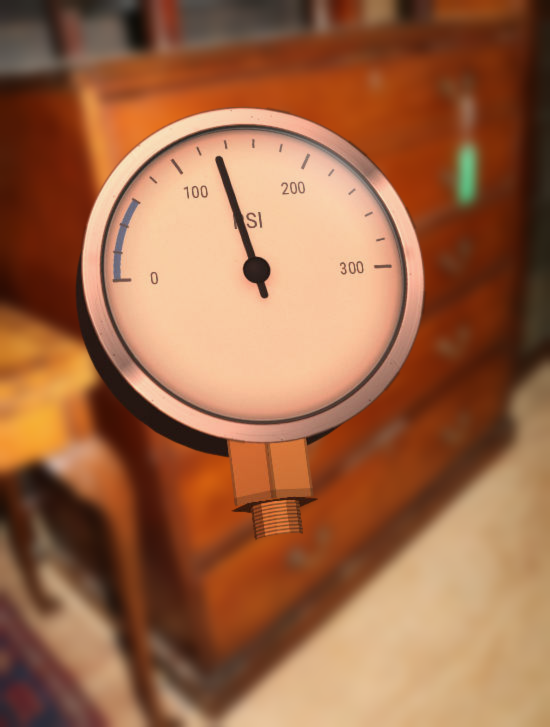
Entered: value=130 unit=psi
